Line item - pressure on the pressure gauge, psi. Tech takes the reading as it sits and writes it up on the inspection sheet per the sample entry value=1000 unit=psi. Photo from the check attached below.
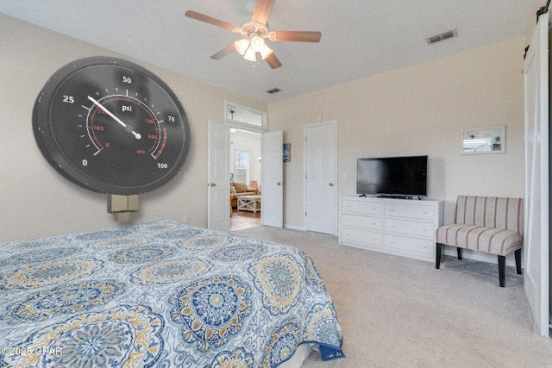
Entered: value=30 unit=psi
